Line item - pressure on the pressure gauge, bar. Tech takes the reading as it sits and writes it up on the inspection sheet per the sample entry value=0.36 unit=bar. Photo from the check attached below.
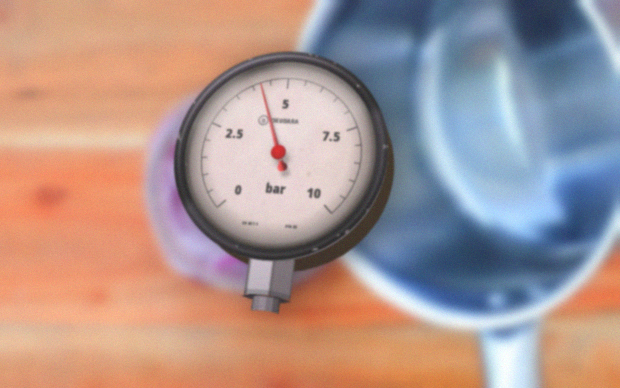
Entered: value=4.25 unit=bar
